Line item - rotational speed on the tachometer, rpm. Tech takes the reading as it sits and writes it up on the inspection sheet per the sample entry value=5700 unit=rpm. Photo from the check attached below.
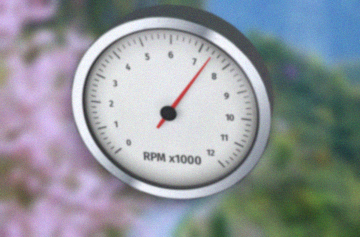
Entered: value=7400 unit=rpm
